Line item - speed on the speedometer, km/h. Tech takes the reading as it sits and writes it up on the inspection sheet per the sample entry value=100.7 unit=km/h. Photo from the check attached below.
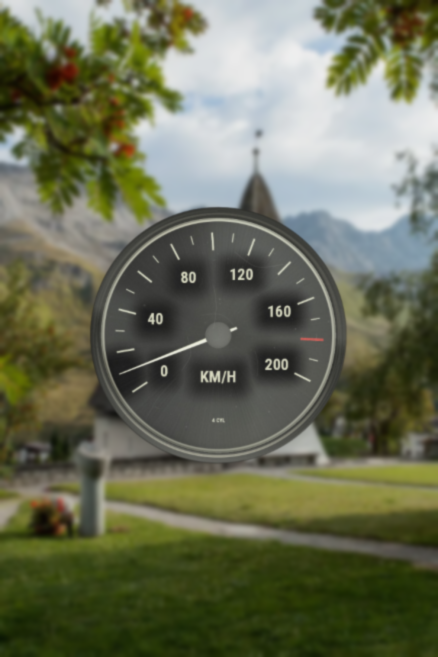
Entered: value=10 unit=km/h
